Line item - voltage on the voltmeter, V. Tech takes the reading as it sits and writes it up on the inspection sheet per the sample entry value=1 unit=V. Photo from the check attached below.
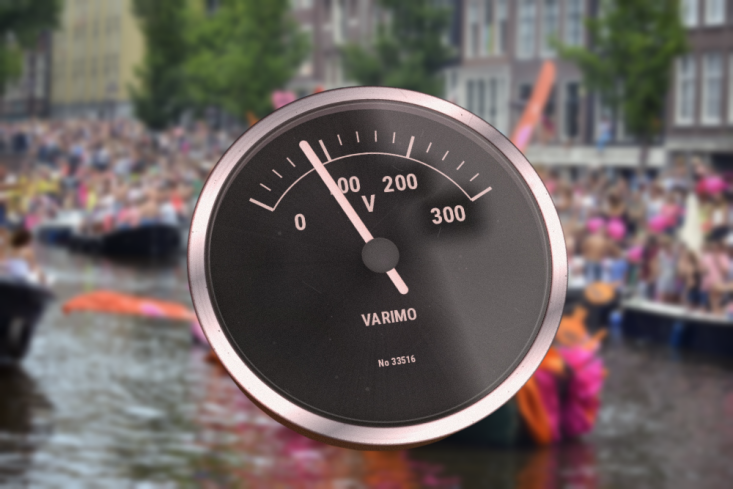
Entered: value=80 unit=V
